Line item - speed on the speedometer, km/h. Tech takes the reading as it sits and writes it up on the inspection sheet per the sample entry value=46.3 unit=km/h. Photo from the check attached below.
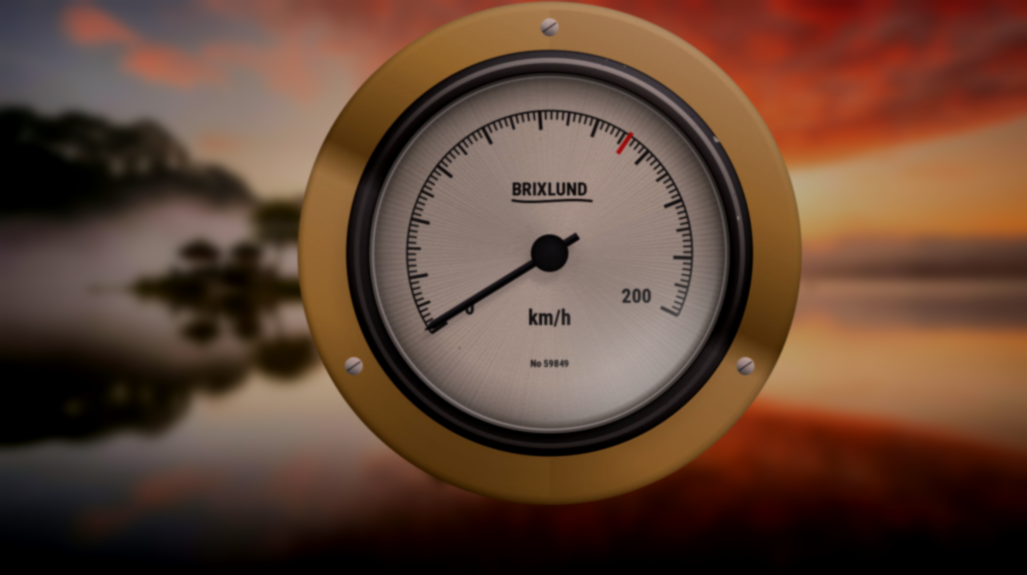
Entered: value=2 unit=km/h
